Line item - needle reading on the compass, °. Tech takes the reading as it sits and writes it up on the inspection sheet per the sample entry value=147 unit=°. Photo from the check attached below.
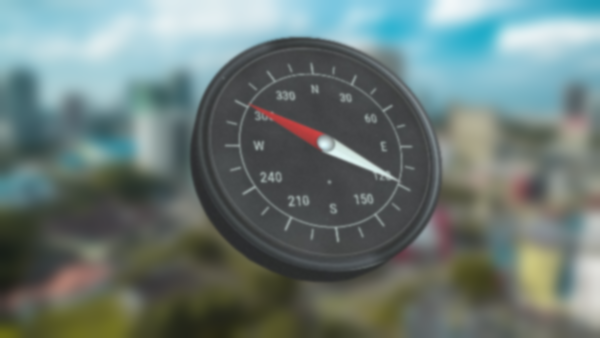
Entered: value=300 unit=°
